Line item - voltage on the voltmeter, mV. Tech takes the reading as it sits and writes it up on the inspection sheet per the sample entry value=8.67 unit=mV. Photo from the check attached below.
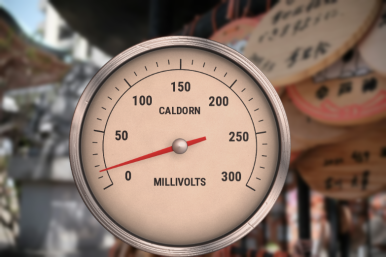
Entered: value=15 unit=mV
